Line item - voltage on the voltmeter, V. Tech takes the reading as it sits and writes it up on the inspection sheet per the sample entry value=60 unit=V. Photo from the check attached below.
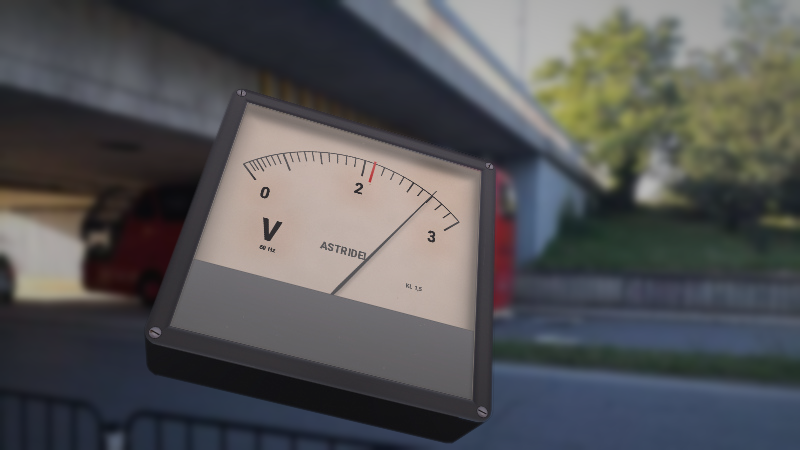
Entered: value=2.7 unit=V
